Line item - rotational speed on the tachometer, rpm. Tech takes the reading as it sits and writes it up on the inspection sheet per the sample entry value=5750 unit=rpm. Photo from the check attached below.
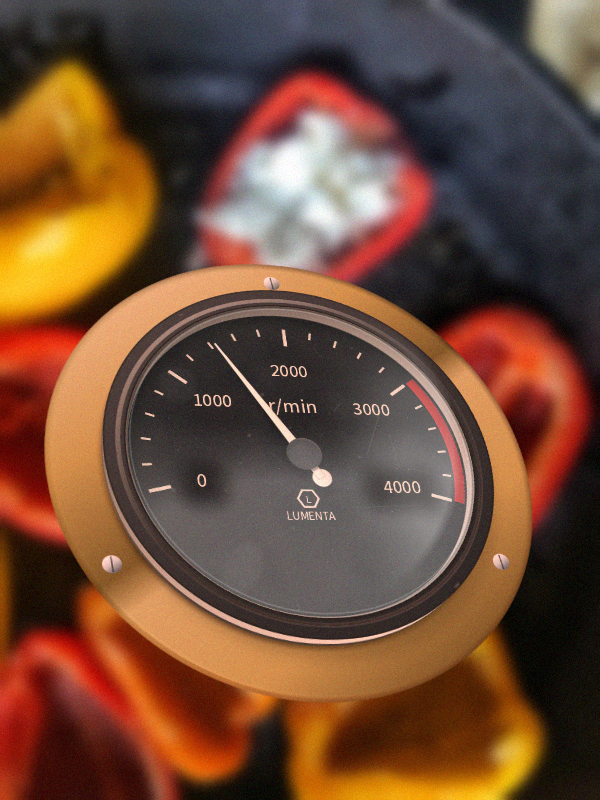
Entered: value=1400 unit=rpm
